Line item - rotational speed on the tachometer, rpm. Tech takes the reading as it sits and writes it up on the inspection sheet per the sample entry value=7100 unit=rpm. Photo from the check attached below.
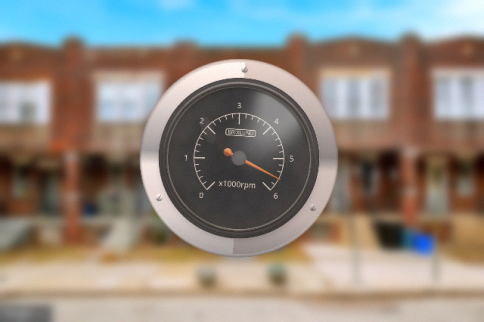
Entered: value=5600 unit=rpm
